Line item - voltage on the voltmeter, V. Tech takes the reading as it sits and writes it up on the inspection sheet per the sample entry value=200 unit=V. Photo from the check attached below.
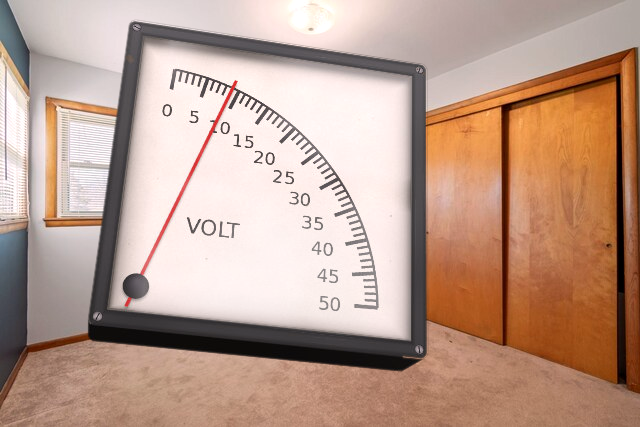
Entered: value=9 unit=V
